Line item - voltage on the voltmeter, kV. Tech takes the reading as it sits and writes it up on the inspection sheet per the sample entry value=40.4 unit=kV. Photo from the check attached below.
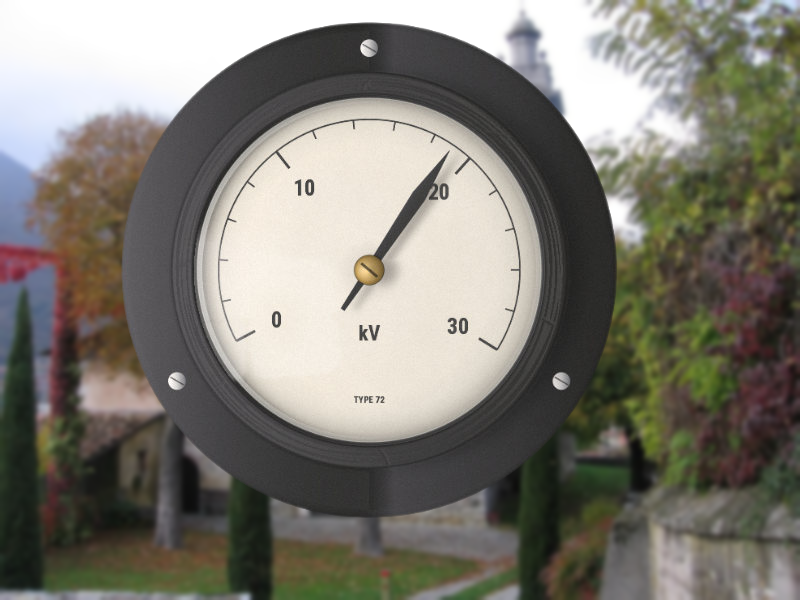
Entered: value=19 unit=kV
